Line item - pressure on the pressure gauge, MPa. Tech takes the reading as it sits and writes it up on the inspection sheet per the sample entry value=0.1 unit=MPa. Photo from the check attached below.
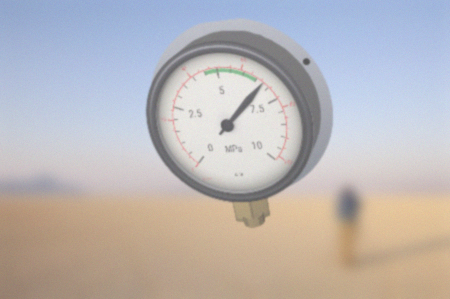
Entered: value=6.75 unit=MPa
